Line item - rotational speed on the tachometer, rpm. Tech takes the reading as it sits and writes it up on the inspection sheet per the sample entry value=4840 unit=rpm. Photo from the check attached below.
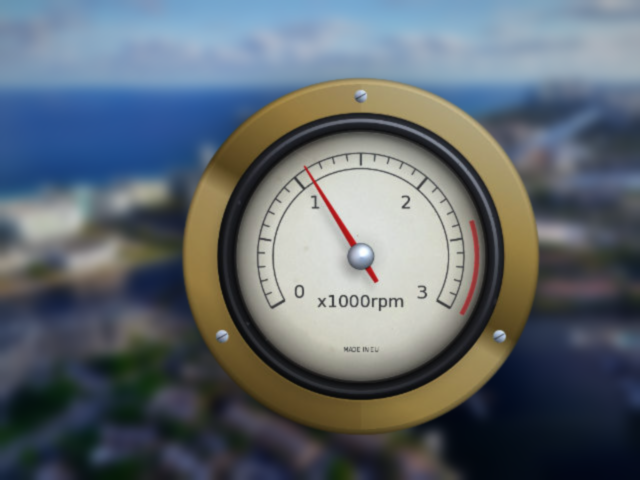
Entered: value=1100 unit=rpm
